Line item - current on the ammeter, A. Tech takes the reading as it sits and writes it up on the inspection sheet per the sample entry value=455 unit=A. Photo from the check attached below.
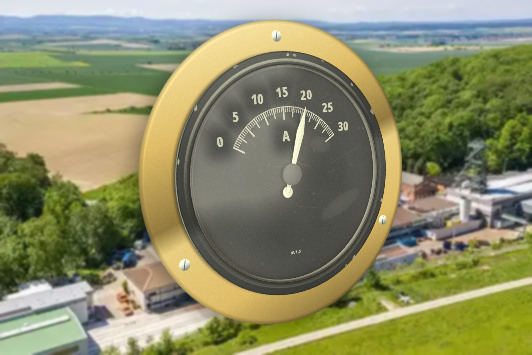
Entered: value=20 unit=A
